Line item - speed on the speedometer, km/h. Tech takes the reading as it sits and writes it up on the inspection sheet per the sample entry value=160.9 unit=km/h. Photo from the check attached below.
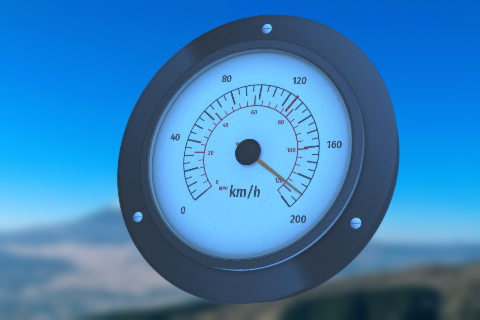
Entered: value=190 unit=km/h
